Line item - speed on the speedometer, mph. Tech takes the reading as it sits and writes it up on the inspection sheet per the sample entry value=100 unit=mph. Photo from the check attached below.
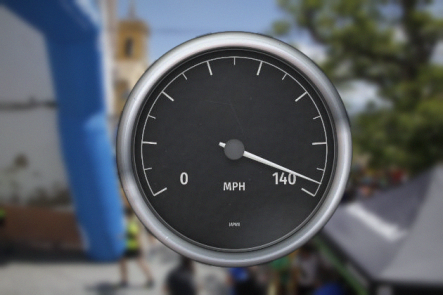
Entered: value=135 unit=mph
